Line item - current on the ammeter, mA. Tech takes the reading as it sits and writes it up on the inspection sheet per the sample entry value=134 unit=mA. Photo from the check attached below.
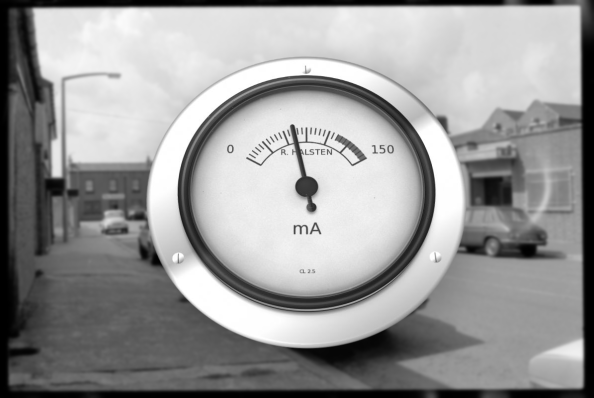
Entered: value=60 unit=mA
